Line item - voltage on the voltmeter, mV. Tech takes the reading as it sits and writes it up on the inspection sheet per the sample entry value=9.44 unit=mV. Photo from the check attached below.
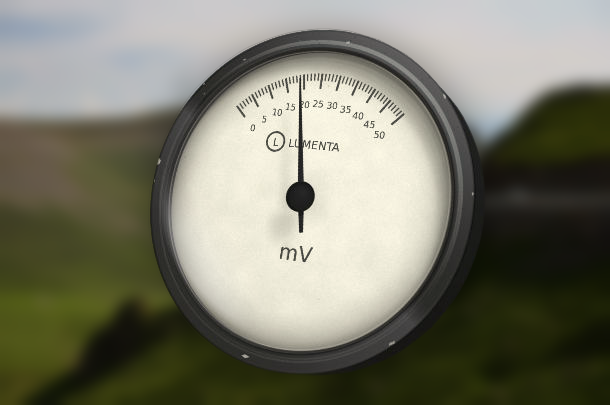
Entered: value=20 unit=mV
